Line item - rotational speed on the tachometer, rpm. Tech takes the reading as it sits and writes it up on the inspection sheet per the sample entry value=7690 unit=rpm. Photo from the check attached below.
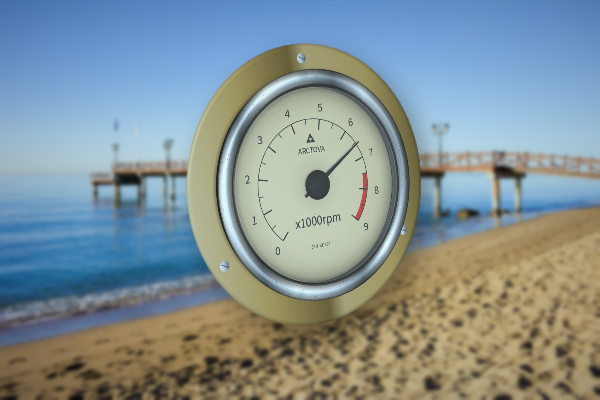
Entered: value=6500 unit=rpm
